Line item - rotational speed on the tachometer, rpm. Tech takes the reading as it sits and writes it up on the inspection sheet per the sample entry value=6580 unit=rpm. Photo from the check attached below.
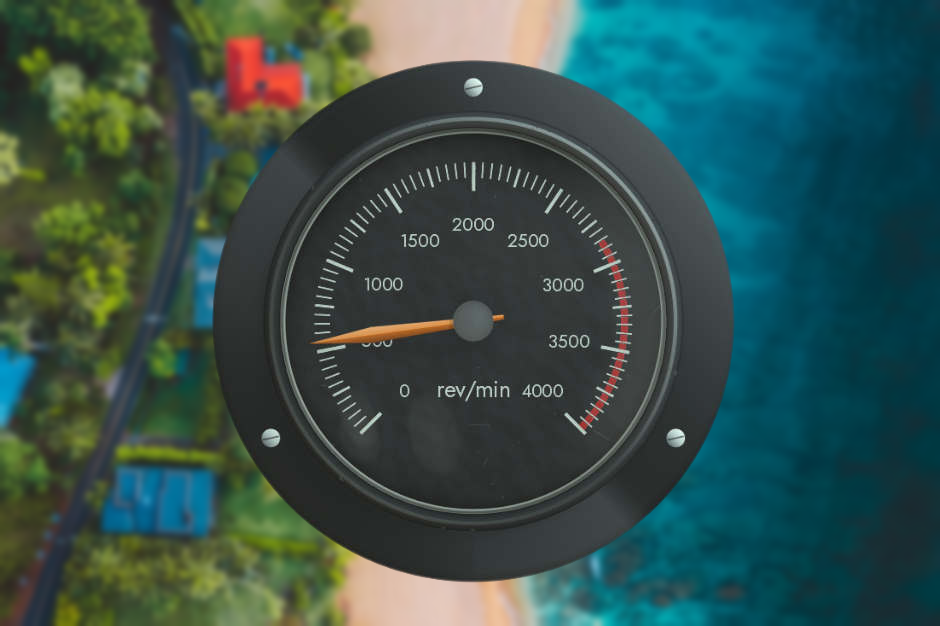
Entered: value=550 unit=rpm
